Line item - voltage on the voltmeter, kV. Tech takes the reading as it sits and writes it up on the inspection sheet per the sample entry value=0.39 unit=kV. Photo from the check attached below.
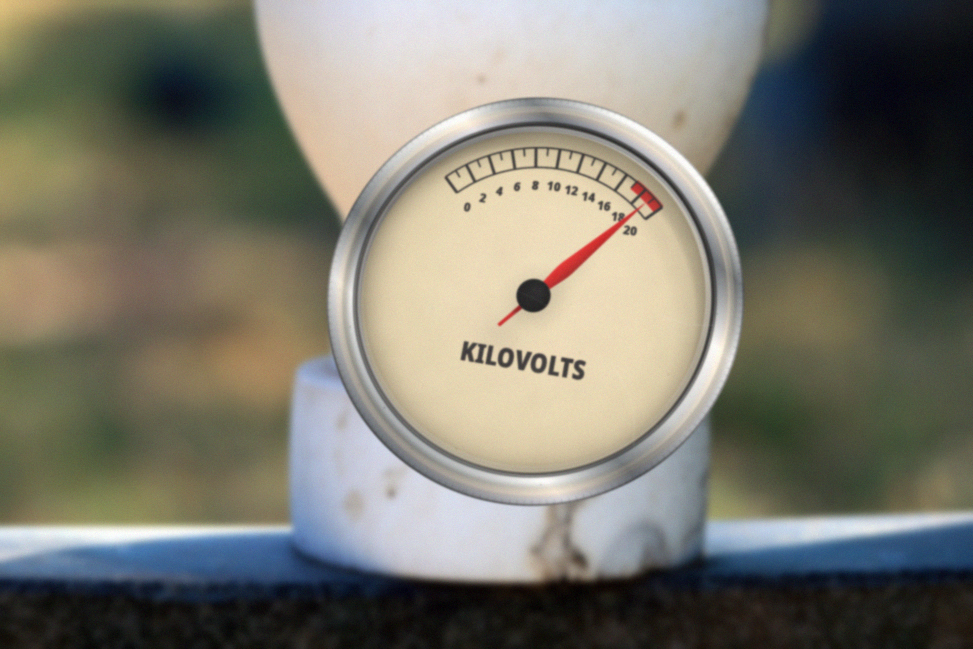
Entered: value=19 unit=kV
